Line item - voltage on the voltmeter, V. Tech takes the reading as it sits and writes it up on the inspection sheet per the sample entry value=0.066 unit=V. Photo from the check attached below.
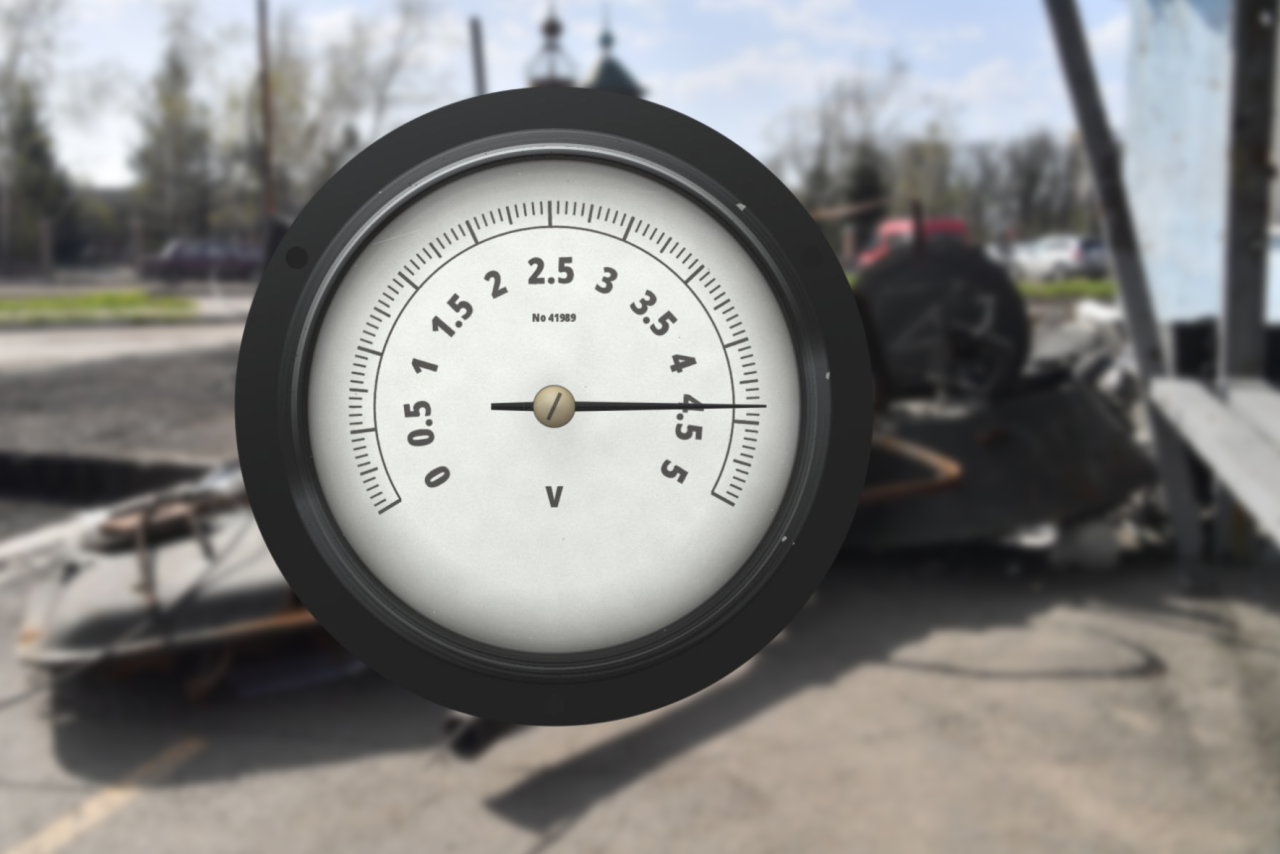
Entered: value=4.4 unit=V
